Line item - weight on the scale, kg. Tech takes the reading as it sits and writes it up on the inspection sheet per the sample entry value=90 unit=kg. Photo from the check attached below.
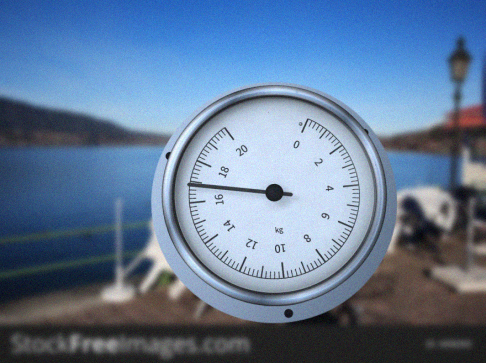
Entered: value=16.8 unit=kg
